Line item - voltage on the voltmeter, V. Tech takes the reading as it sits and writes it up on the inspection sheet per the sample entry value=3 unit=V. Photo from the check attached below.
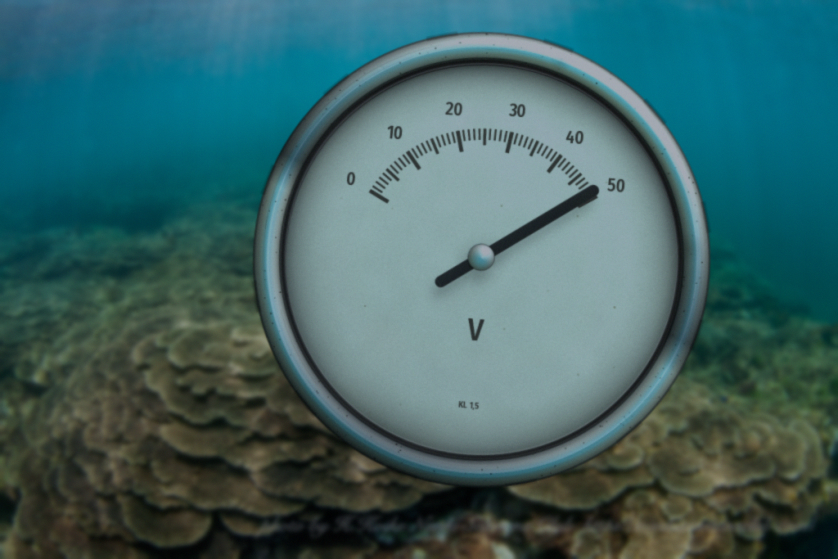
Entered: value=49 unit=V
